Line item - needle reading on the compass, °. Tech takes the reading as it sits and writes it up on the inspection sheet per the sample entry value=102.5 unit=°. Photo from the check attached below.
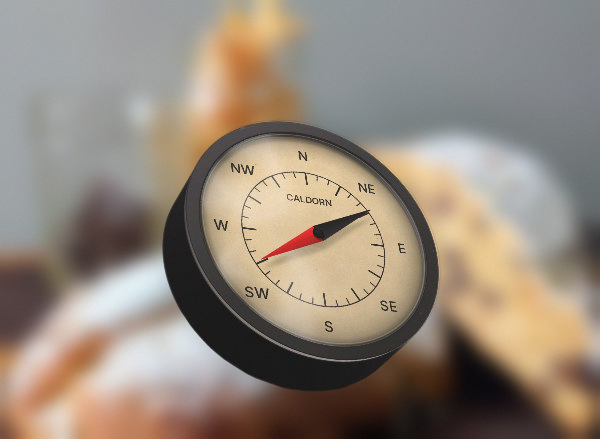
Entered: value=240 unit=°
